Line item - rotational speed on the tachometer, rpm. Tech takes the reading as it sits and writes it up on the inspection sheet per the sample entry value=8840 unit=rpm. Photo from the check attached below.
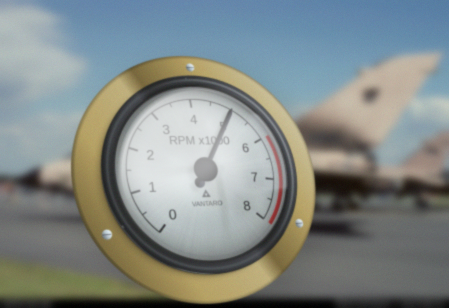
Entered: value=5000 unit=rpm
